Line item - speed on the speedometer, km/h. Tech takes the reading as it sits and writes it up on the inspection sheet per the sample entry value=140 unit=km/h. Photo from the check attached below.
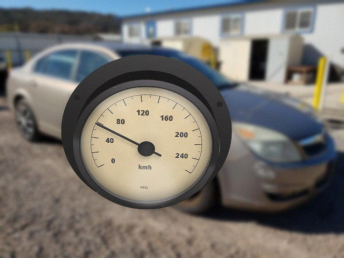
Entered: value=60 unit=km/h
